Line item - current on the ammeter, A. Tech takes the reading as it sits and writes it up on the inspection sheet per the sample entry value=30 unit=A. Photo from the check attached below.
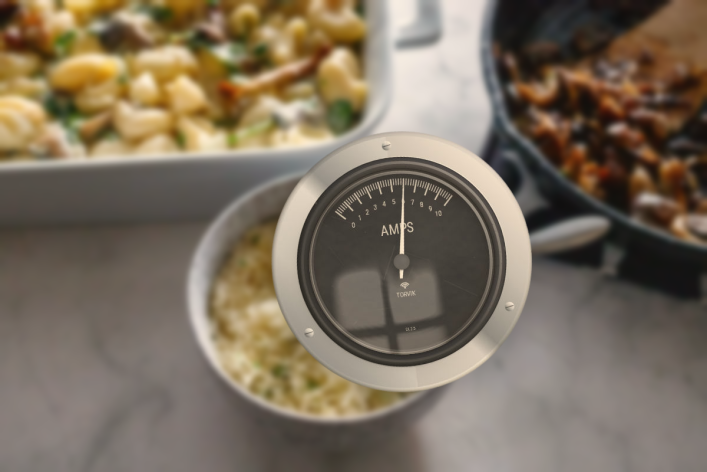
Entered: value=6 unit=A
